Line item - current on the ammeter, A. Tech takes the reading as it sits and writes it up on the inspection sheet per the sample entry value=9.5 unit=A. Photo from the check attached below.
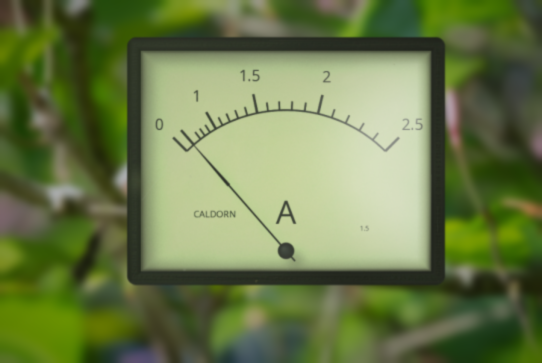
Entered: value=0.5 unit=A
